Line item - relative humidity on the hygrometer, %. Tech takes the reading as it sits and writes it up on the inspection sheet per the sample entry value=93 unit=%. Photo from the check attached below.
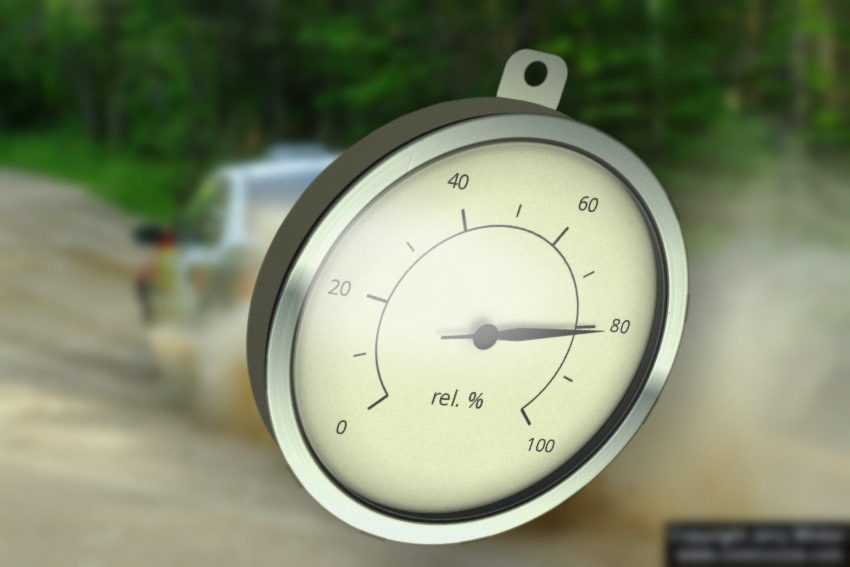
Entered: value=80 unit=%
